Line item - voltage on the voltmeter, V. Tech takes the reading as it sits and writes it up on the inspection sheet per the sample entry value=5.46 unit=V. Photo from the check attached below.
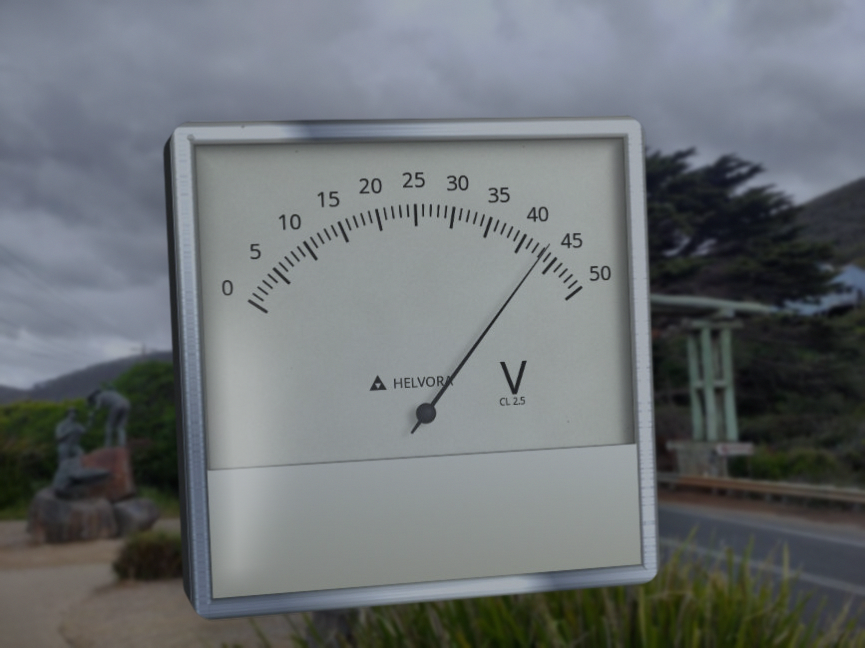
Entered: value=43 unit=V
